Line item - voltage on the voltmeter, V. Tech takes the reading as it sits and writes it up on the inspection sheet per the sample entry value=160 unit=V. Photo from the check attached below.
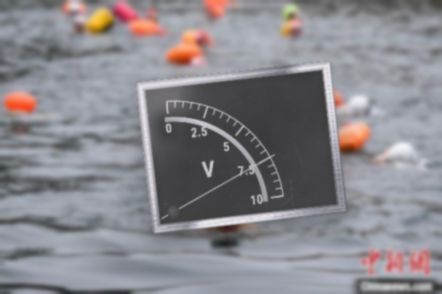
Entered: value=7.5 unit=V
